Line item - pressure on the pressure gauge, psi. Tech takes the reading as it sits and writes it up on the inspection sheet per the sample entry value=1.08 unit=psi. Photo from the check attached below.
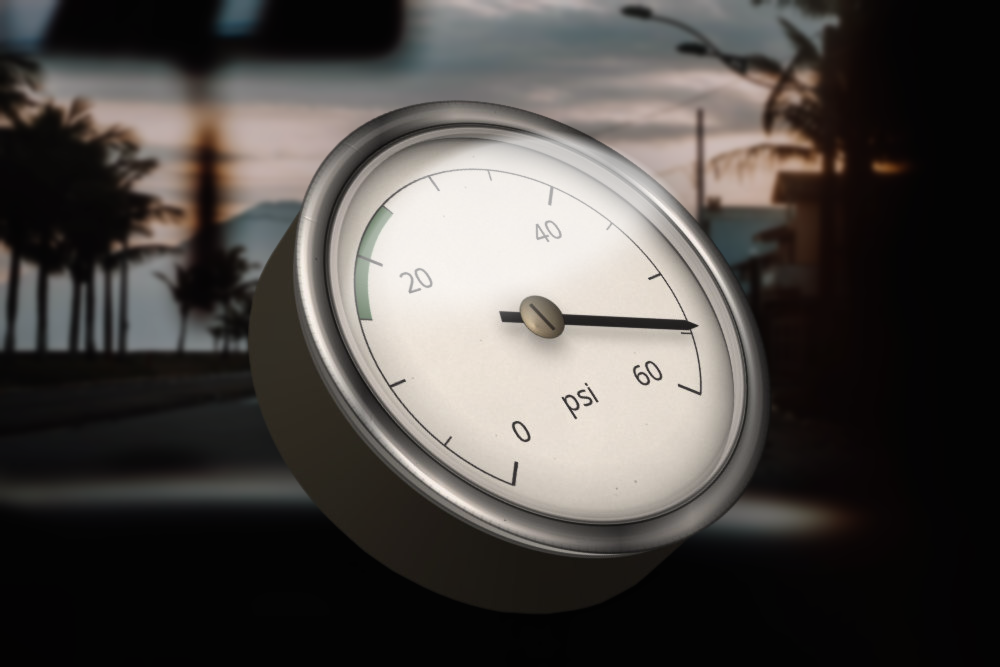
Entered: value=55 unit=psi
